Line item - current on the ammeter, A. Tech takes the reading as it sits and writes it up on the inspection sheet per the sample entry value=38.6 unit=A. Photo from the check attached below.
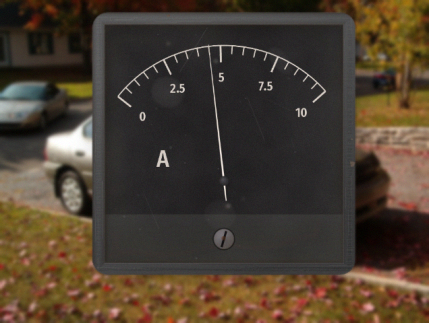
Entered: value=4.5 unit=A
